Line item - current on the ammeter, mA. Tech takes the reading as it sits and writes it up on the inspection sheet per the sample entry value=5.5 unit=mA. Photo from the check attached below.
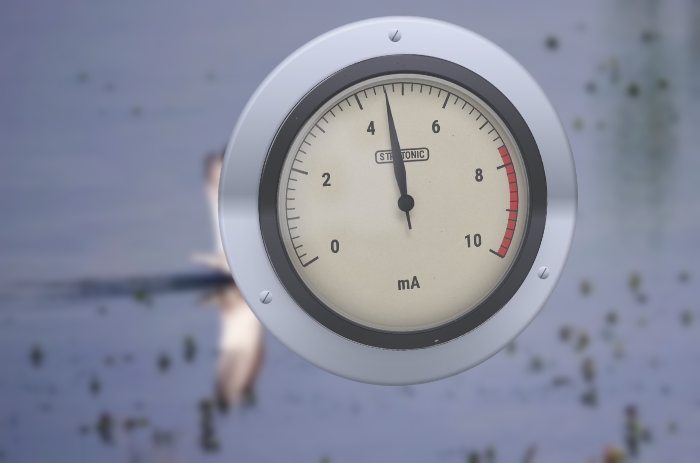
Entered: value=4.6 unit=mA
